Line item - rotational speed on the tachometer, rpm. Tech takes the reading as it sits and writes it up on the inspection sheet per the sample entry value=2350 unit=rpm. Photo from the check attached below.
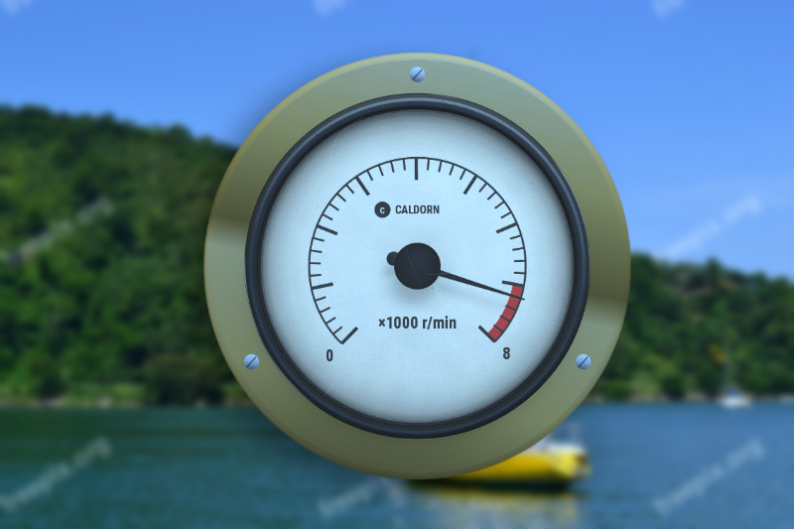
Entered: value=7200 unit=rpm
